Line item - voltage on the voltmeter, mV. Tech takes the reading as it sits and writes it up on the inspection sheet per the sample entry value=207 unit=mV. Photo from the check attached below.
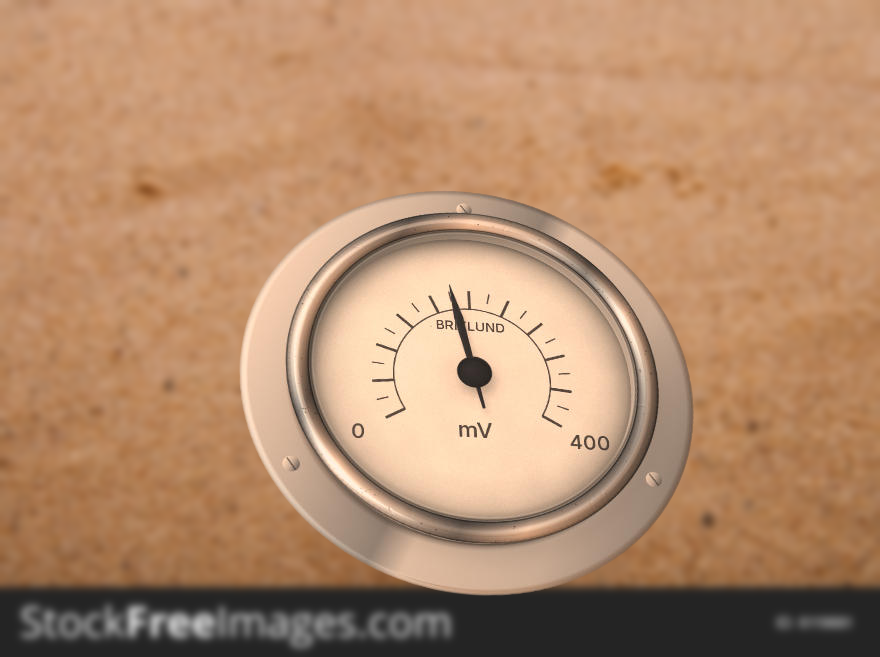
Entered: value=180 unit=mV
